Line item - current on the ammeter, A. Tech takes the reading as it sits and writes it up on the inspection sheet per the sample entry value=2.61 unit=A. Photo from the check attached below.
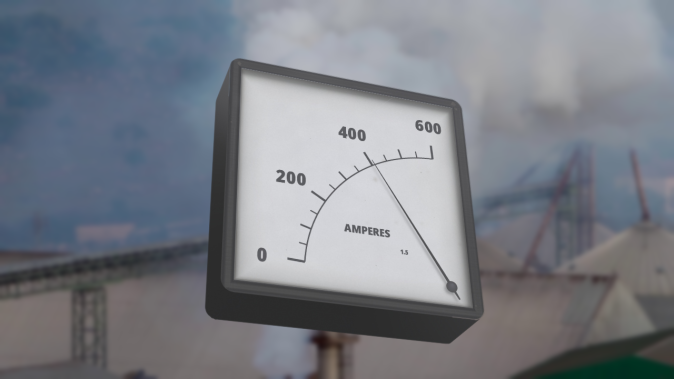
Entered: value=400 unit=A
